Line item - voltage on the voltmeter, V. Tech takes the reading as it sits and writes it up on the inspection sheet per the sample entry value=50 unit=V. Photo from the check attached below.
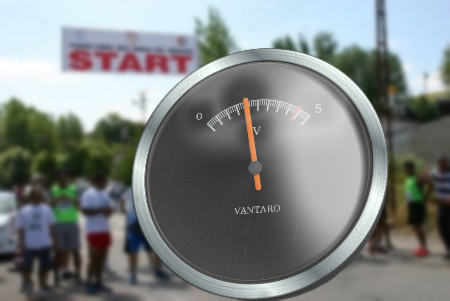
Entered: value=2 unit=V
